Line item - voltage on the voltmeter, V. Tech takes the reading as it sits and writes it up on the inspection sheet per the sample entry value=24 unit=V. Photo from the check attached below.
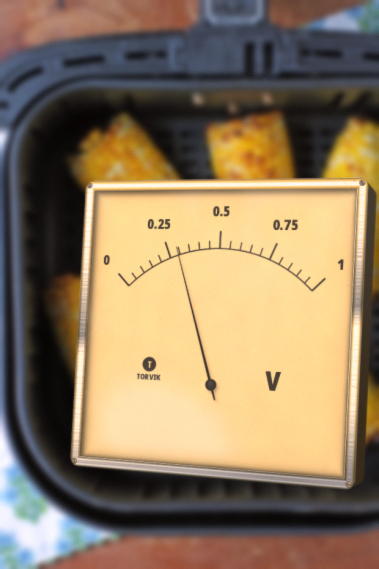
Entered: value=0.3 unit=V
